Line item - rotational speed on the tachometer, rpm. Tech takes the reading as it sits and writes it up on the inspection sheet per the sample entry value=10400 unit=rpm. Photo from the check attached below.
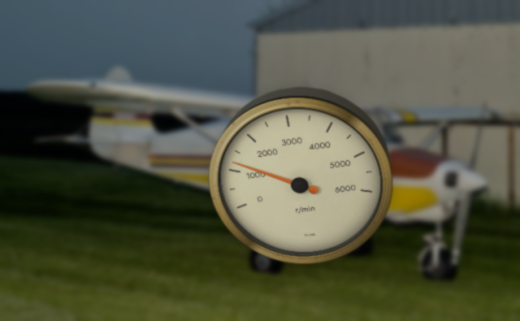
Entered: value=1250 unit=rpm
